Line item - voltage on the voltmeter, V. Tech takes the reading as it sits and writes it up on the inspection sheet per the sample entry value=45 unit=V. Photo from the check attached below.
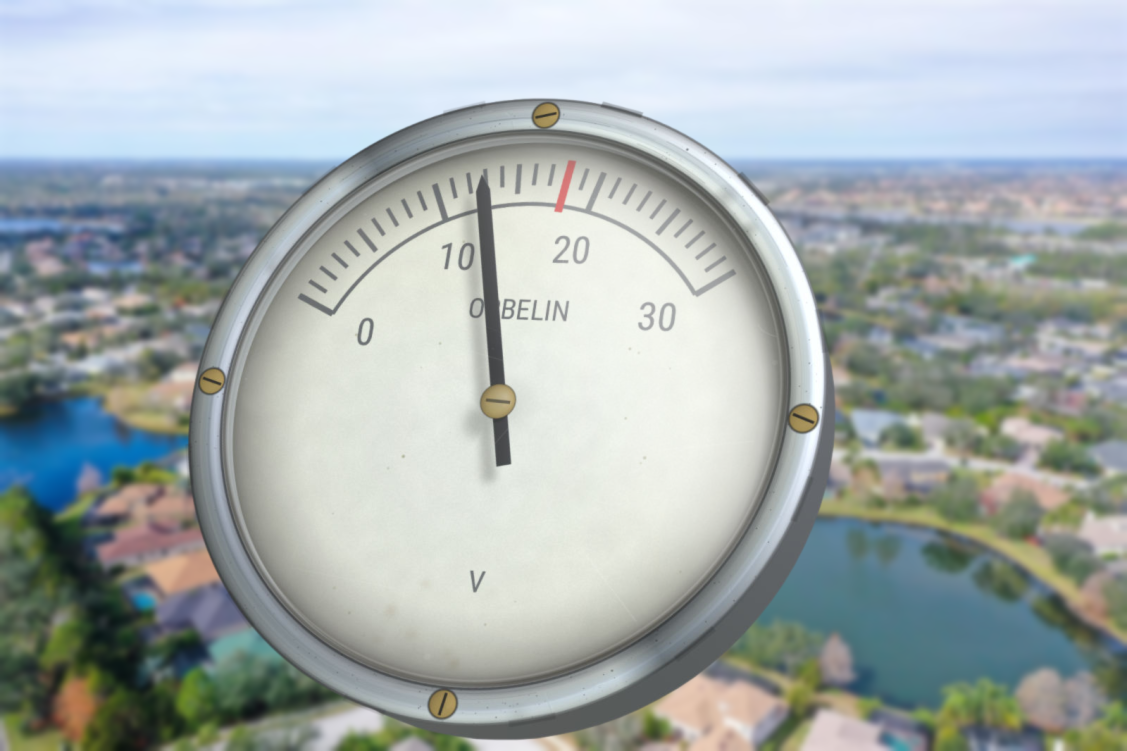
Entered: value=13 unit=V
